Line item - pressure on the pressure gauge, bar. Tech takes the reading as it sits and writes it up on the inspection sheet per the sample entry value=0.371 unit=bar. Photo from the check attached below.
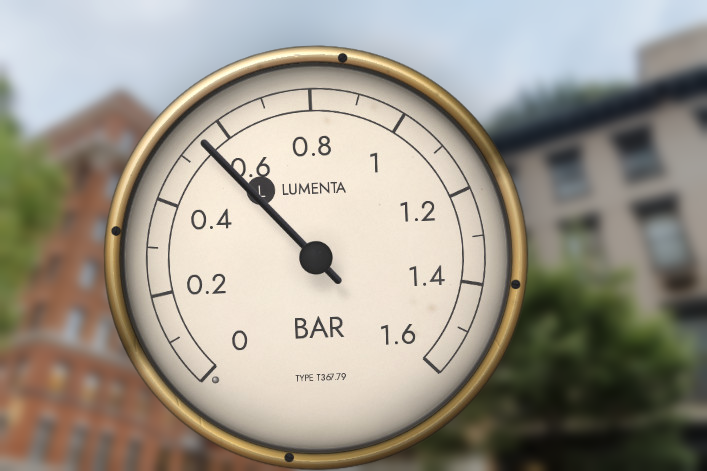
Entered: value=0.55 unit=bar
